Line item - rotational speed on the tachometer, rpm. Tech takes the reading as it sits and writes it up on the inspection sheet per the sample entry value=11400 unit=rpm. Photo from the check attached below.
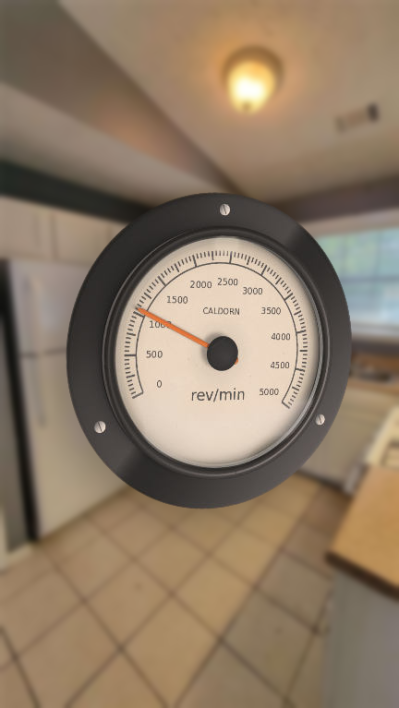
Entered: value=1050 unit=rpm
